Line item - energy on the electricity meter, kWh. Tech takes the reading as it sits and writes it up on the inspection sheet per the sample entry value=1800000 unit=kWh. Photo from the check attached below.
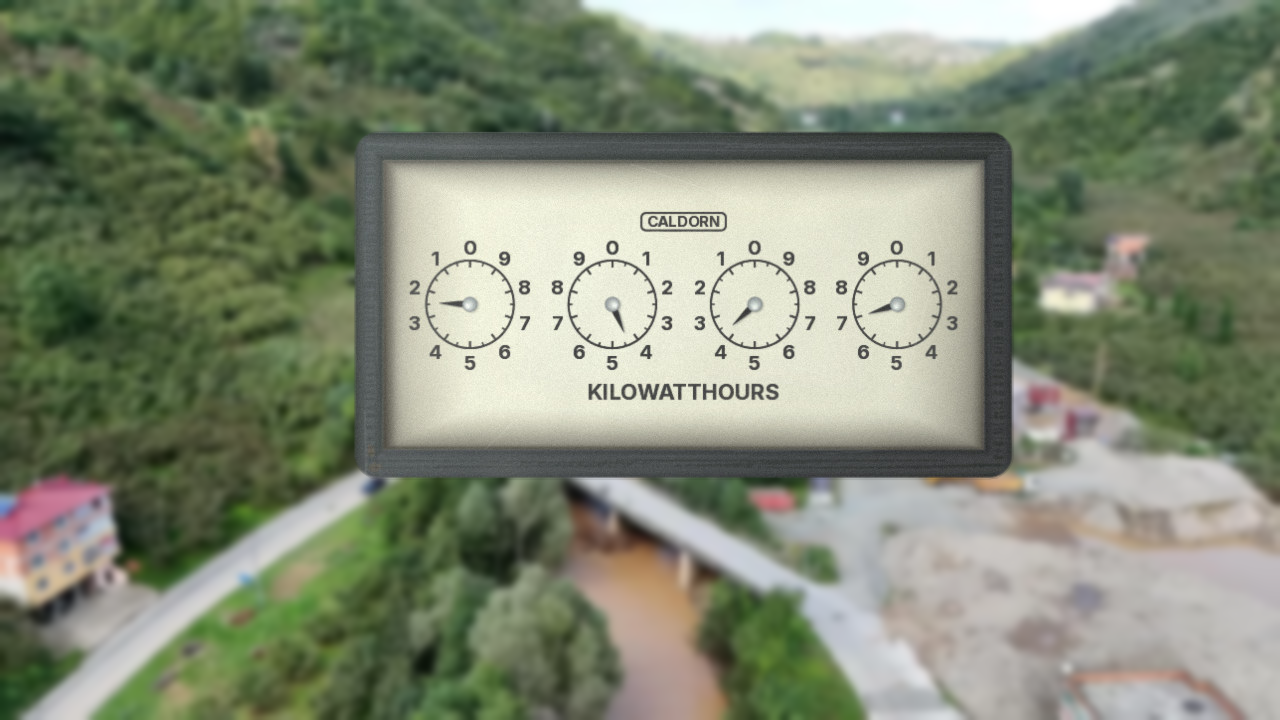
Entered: value=2437 unit=kWh
